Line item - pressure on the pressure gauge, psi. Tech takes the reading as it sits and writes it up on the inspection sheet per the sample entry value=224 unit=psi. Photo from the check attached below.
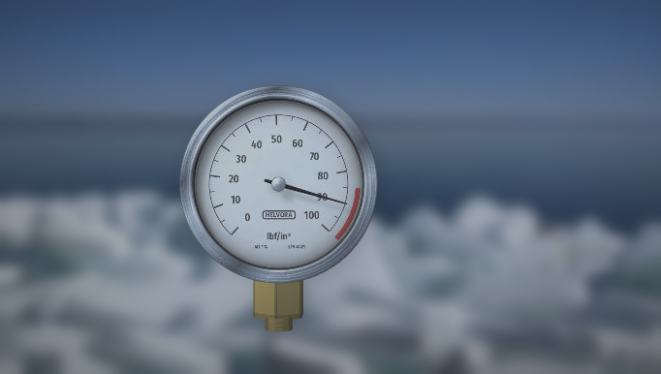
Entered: value=90 unit=psi
